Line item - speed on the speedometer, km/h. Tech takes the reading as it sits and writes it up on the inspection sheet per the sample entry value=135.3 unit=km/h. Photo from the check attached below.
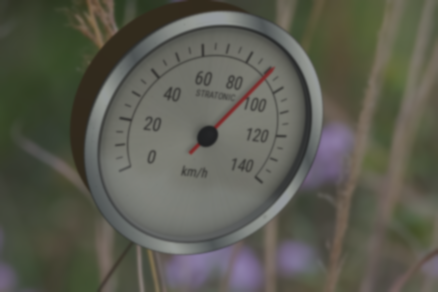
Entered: value=90 unit=km/h
